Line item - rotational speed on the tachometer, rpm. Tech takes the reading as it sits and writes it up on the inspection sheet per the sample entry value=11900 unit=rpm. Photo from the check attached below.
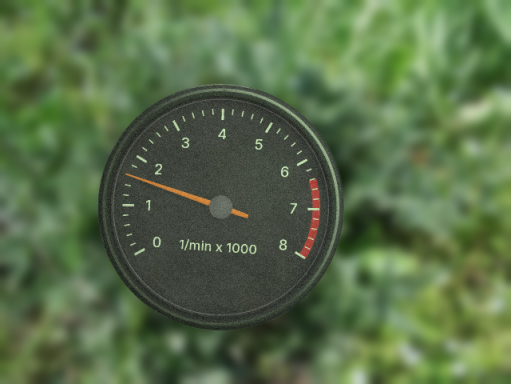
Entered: value=1600 unit=rpm
